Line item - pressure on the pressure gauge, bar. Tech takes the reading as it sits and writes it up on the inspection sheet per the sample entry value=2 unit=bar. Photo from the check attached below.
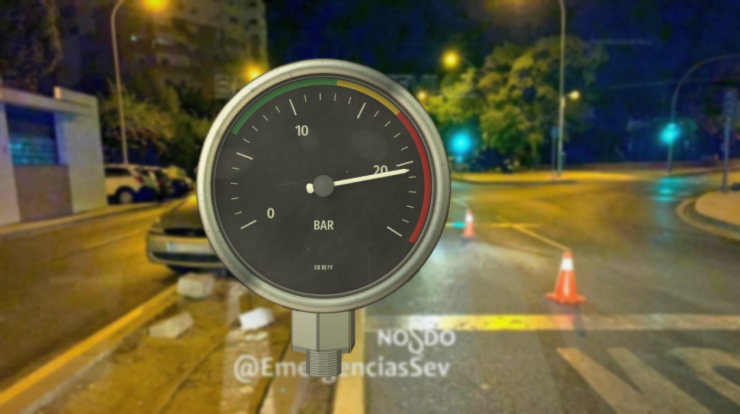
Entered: value=20.5 unit=bar
